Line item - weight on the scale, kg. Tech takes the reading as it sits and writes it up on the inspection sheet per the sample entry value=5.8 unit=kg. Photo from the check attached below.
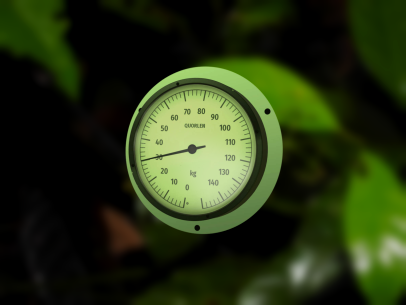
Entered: value=30 unit=kg
